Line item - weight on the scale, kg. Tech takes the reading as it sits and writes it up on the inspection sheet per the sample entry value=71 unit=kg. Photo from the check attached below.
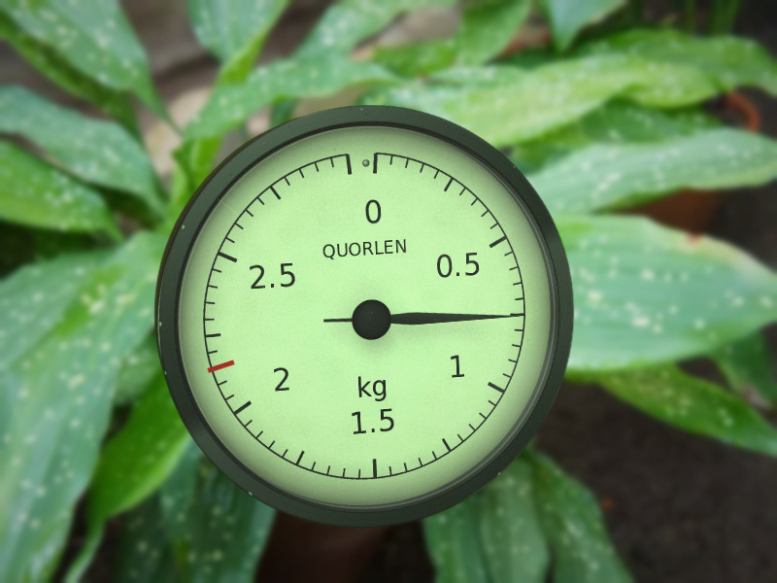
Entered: value=0.75 unit=kg
